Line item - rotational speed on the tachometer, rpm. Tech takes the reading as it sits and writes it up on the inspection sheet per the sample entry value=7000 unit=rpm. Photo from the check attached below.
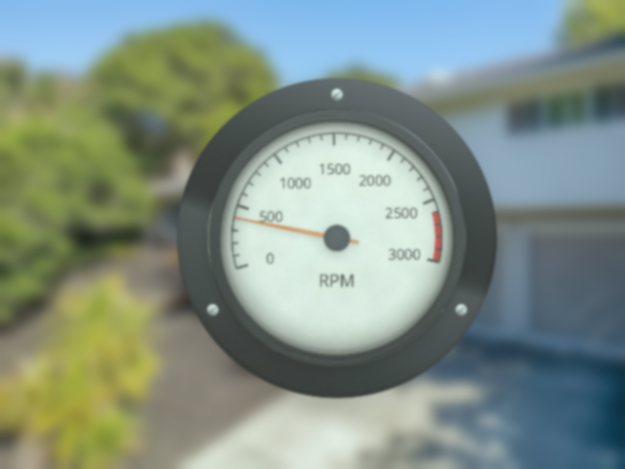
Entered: value=400 unit=rpm
